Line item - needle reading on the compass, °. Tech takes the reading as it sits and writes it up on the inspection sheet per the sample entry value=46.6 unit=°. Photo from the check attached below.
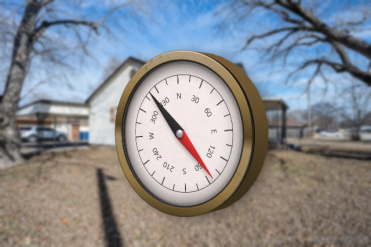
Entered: value=142.5 unit=°
